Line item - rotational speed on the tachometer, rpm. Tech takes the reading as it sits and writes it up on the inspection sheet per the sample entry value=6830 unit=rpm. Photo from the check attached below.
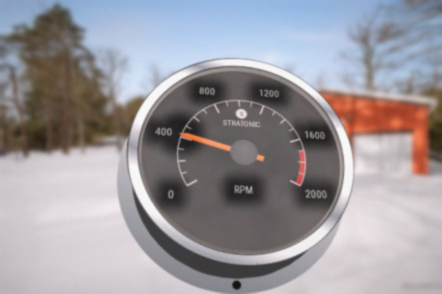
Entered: value=400 unit=rpm
